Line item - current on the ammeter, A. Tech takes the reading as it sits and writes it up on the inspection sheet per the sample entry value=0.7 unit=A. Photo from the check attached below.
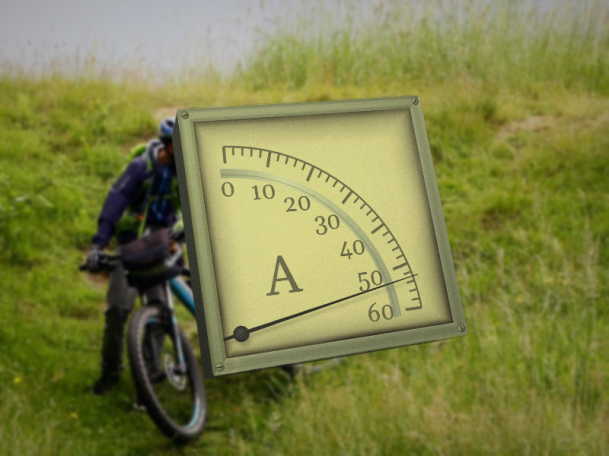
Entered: value=53 unit=A
